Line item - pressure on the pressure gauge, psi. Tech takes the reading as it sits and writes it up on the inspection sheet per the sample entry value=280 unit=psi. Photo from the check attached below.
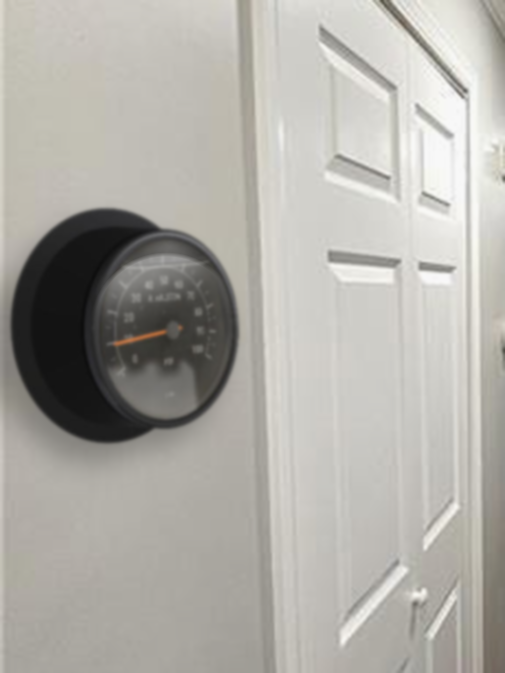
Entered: value=10 unit=psi
